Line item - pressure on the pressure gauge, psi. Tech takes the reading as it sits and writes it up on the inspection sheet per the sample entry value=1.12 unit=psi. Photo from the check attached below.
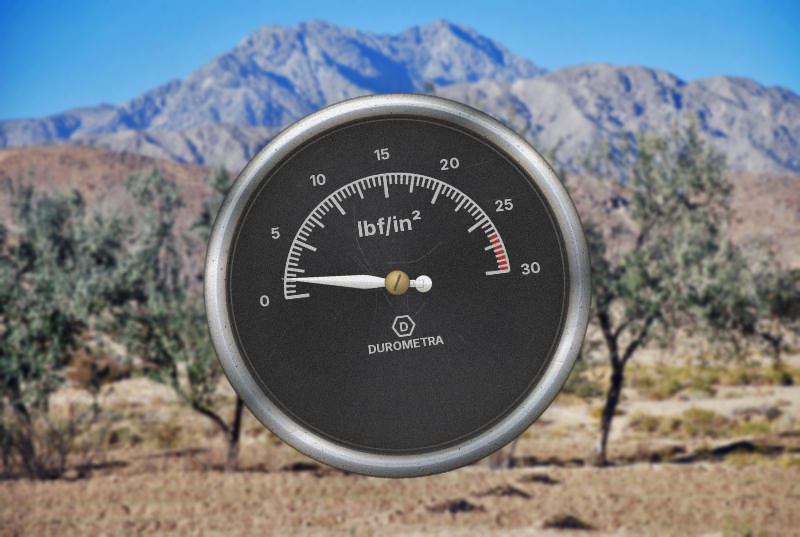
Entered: value=1.5 unit=psi
